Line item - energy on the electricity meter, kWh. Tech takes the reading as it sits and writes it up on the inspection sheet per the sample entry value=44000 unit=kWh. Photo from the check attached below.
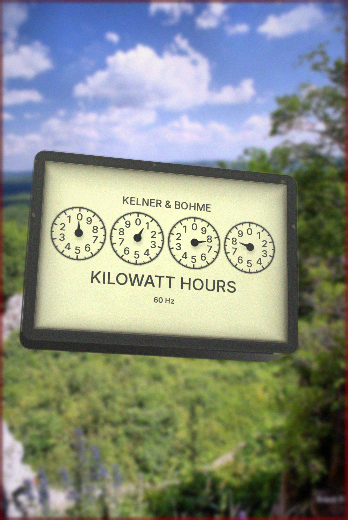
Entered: value=78 unit=kWh
